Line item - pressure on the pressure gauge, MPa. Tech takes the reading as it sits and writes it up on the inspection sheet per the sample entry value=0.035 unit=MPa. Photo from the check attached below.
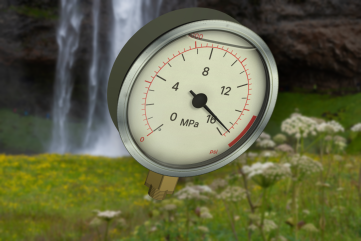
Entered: value=15.5 unit=MPa
